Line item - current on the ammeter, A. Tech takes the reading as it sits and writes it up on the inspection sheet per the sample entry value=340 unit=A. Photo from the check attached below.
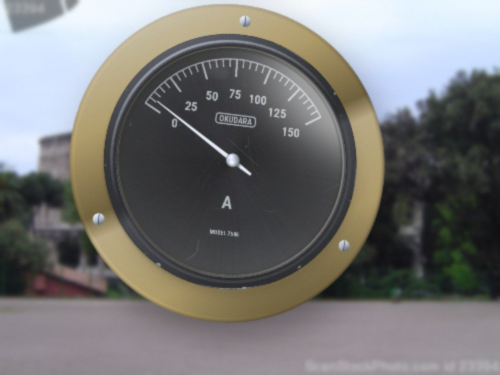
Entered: value=5 unit=A
